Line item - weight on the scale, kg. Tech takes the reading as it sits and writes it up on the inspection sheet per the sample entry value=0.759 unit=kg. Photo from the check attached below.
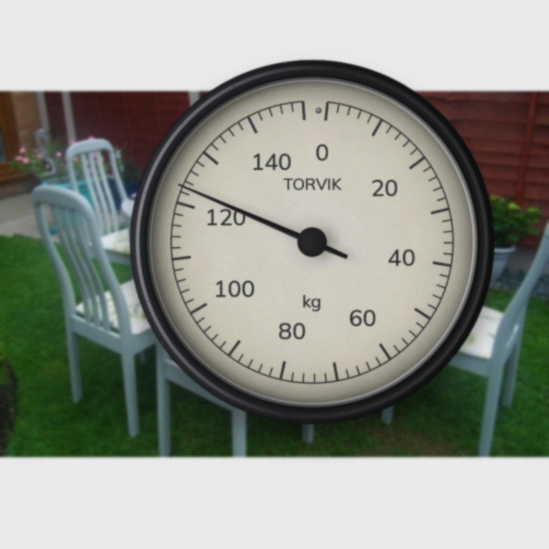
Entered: value=123 unit=kg
